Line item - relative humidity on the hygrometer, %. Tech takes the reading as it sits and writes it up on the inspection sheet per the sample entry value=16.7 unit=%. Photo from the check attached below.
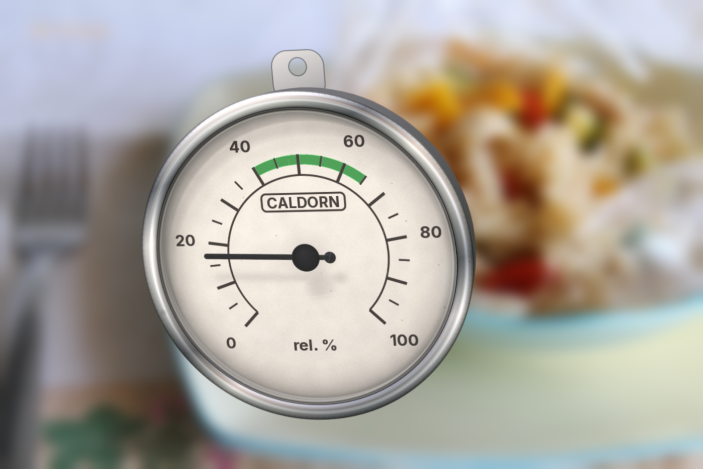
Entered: value=17.5 unit=%
